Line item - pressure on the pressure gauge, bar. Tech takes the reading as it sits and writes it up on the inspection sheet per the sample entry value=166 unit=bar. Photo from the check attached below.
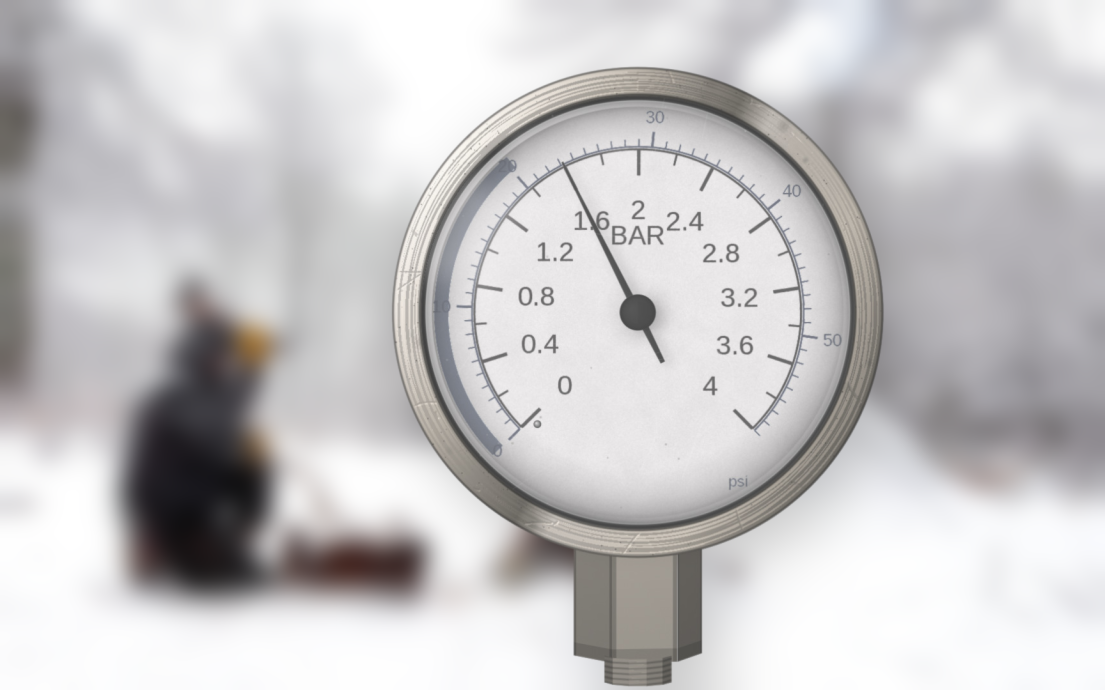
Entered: value=1.6 unit=bar
